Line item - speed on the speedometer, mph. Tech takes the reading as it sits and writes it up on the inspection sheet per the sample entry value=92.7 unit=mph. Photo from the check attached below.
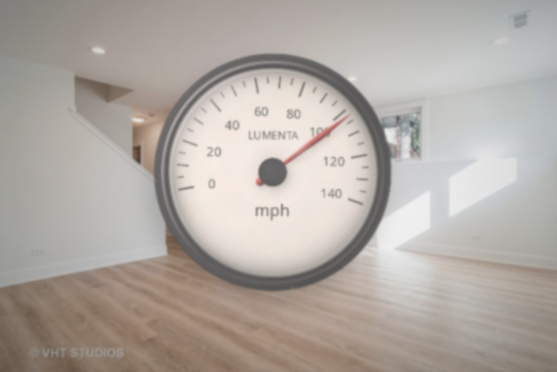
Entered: value=102.5 unit=mph
